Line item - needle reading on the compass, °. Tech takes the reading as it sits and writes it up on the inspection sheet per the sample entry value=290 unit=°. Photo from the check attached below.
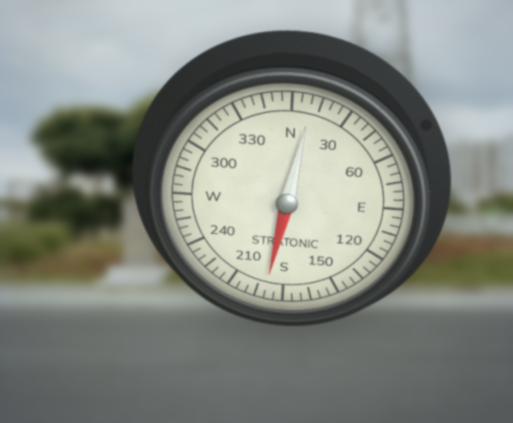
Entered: value=190 unit=°
